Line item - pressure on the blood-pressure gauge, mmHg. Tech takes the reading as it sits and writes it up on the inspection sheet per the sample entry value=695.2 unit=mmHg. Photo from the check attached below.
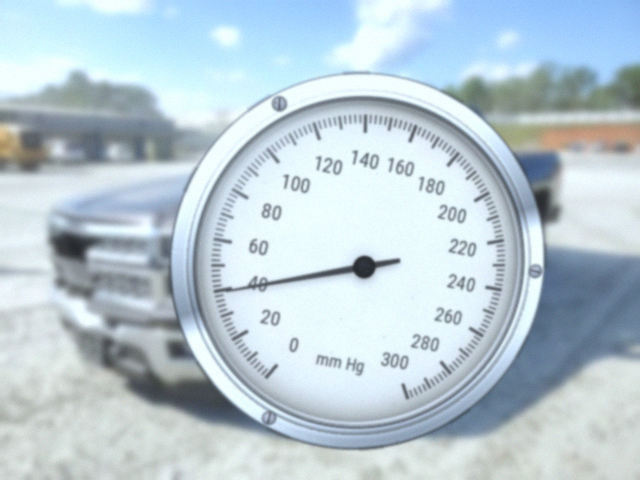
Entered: value=40 unit=mmHg
